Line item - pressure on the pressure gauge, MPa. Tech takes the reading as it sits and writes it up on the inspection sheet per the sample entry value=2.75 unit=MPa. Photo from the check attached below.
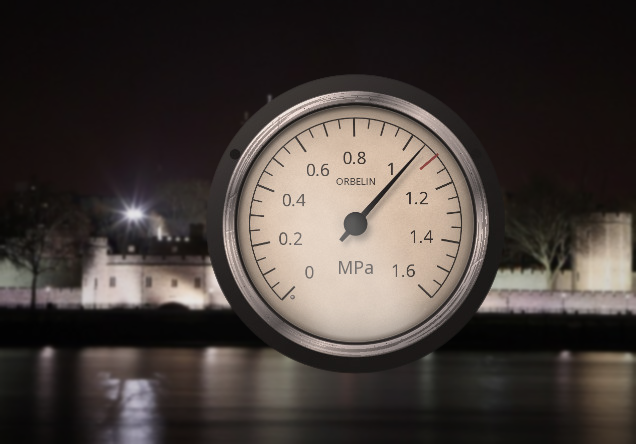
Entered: value=1.05 unit=MPa
